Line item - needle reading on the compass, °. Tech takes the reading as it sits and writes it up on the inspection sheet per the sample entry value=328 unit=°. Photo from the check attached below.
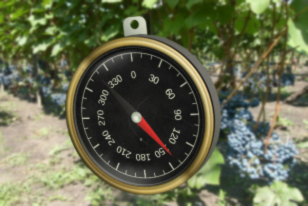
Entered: value=140 unit=°
